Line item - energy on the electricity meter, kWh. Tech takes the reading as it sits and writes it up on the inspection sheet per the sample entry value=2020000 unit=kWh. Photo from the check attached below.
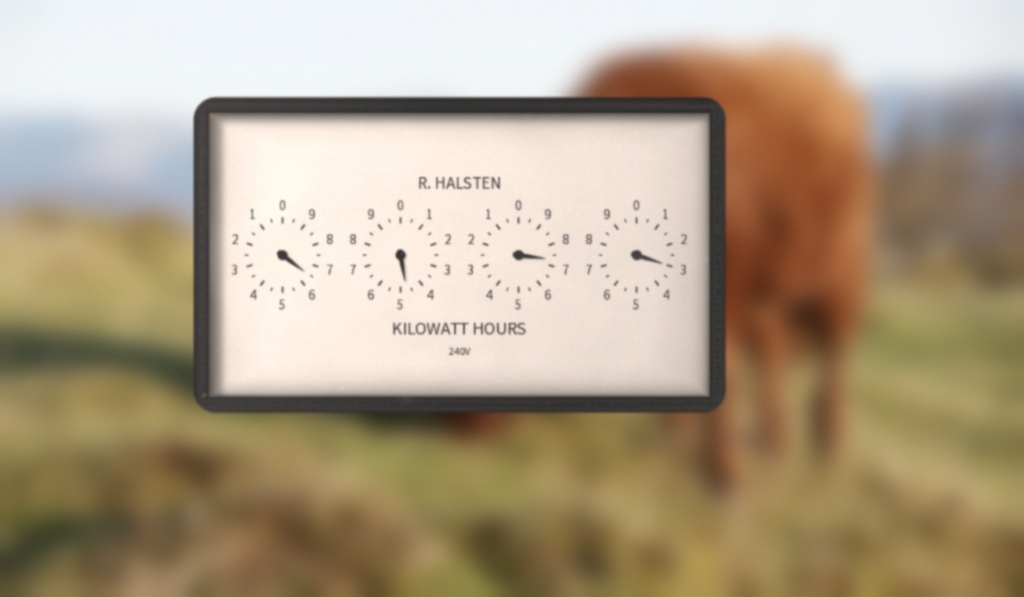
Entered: value=6473 unit=kWh
